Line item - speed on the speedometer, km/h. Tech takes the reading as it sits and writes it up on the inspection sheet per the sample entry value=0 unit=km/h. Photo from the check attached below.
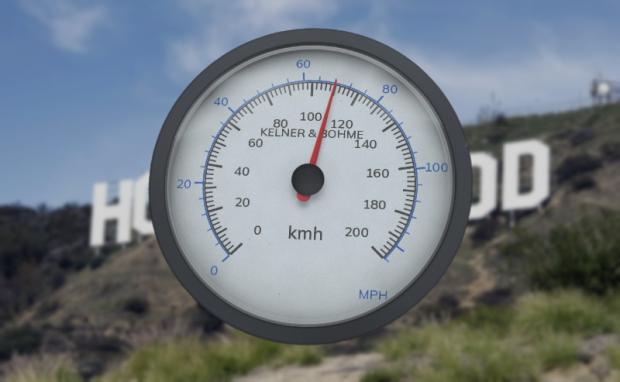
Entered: value=110 unit=km/h
